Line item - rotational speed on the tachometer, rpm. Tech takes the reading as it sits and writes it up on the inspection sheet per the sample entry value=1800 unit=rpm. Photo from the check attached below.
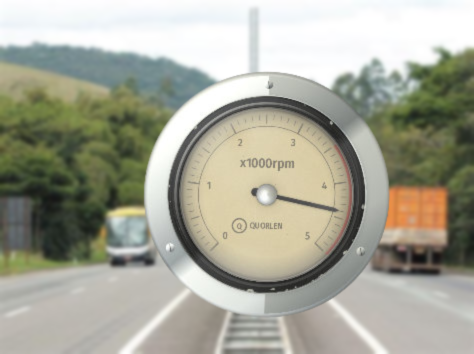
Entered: value=4400 unit=rpm
